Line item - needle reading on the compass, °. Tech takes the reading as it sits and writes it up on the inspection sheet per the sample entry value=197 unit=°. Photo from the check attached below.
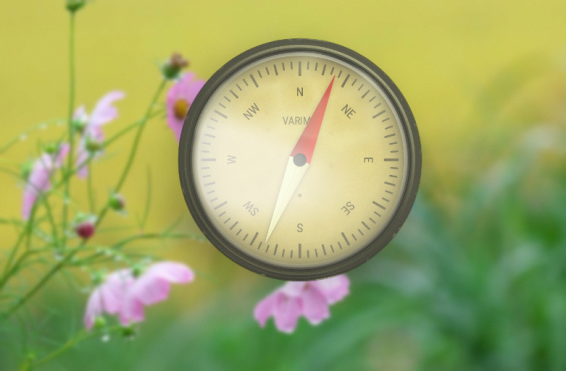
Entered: value=22.5 unit=°
